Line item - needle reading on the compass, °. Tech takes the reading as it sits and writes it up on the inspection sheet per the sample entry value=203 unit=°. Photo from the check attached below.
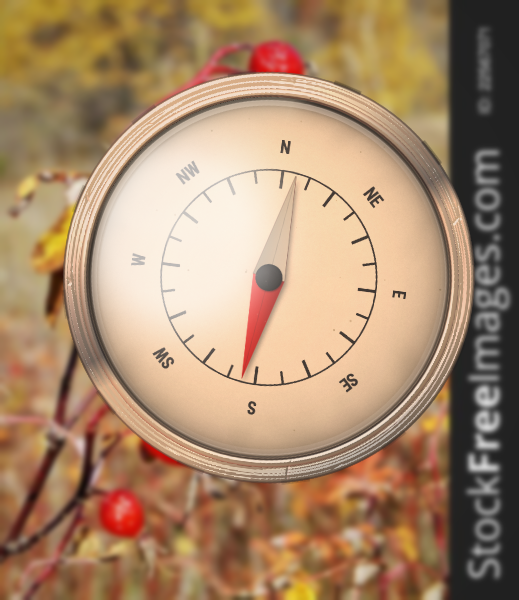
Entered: value=187.5 unit=°
